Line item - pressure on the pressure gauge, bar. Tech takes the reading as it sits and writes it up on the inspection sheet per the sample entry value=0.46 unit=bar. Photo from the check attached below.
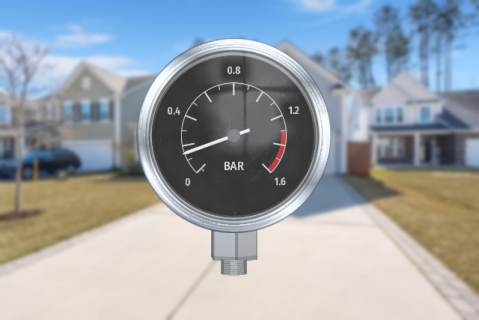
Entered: value=0.15 unit=bar
